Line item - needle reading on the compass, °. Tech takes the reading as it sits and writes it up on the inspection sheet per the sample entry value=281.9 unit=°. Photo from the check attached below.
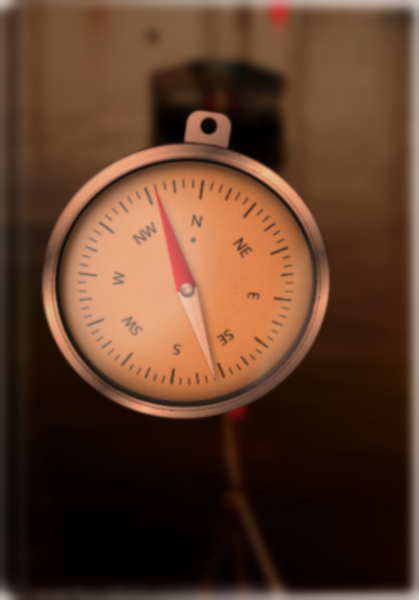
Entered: value=335 unit=°
